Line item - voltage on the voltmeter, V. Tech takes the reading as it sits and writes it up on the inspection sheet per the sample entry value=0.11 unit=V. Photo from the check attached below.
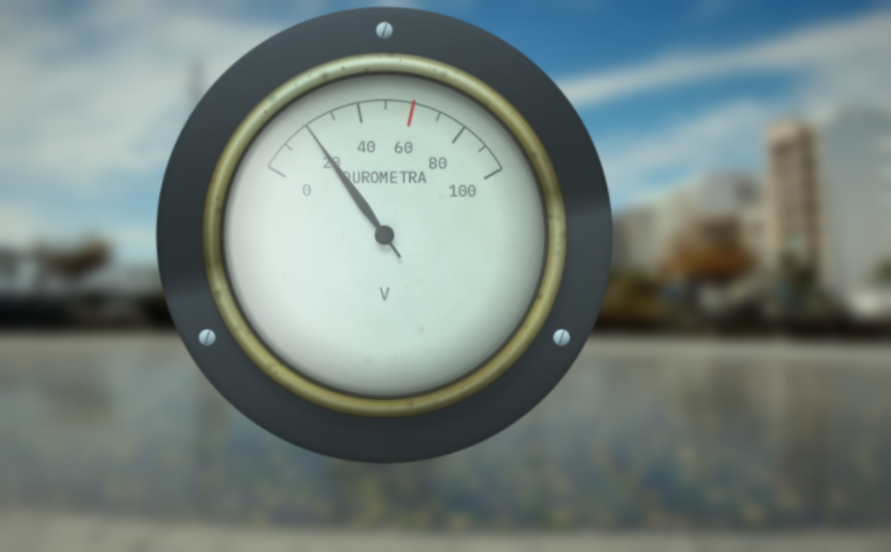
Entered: value=20 unit=V
